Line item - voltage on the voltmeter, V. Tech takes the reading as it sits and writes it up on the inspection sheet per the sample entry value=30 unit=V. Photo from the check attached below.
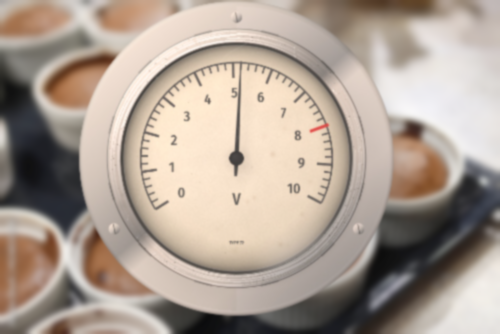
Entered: value=5.2 unit=V
